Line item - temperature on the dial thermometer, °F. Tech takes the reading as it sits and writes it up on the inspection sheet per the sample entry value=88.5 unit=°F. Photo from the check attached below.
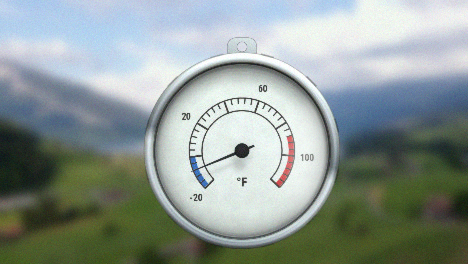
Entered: value=-8 unit=°F
